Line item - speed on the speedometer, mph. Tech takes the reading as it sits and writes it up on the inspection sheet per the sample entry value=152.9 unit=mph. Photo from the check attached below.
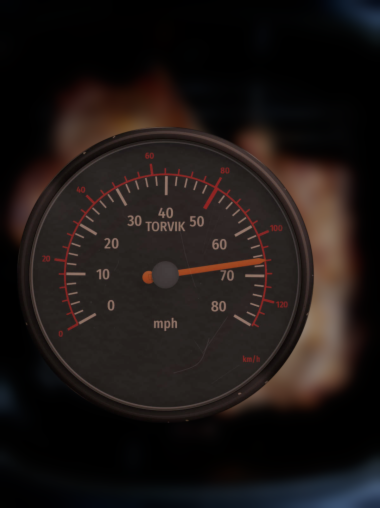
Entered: value=67 unit=mph
